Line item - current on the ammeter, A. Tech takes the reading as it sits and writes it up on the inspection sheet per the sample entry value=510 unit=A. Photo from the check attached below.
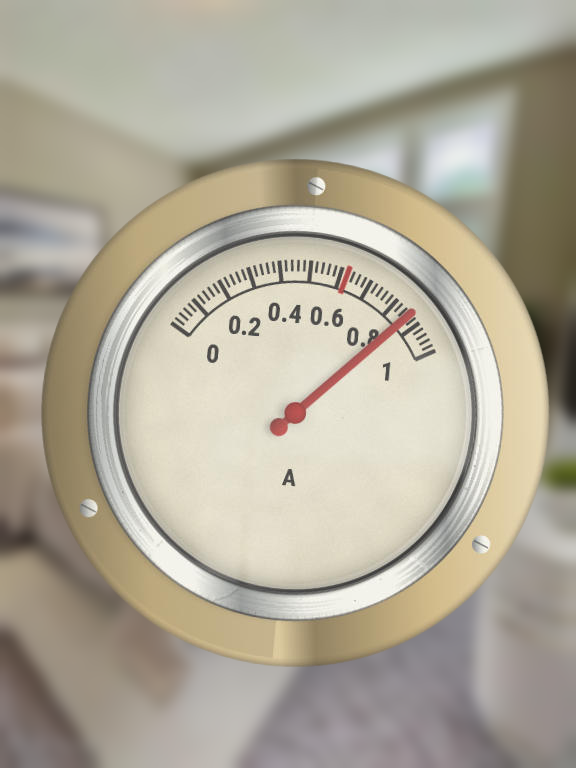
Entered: value=0.86 unit=A
